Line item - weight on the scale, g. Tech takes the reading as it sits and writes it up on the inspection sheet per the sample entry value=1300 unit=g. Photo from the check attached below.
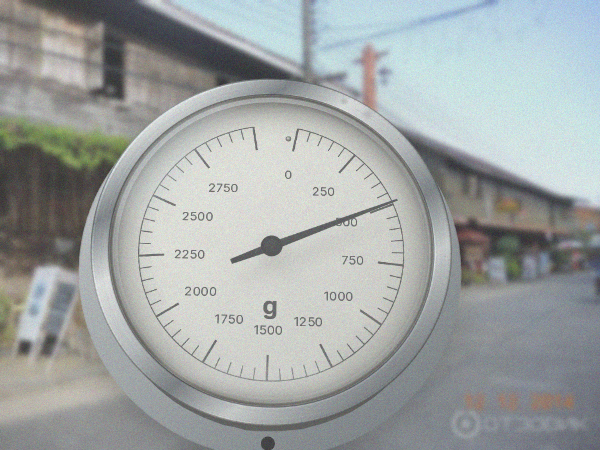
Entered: value=500 unit=g
